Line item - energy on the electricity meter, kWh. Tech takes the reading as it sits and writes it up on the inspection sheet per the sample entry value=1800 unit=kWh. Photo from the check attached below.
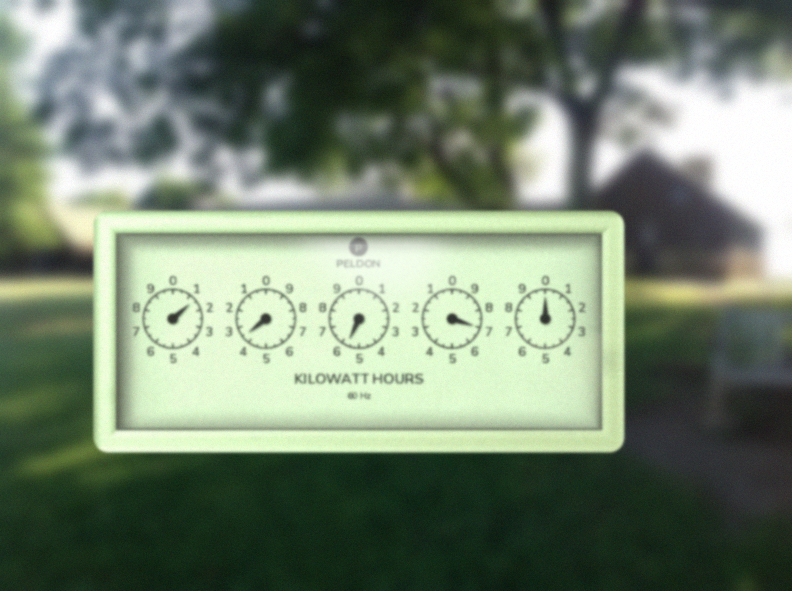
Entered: value=13570 unit=kWh
